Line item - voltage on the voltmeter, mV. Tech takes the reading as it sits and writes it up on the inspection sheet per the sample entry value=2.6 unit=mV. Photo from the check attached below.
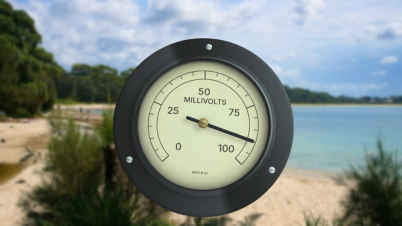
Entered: value=90 unit=mV
